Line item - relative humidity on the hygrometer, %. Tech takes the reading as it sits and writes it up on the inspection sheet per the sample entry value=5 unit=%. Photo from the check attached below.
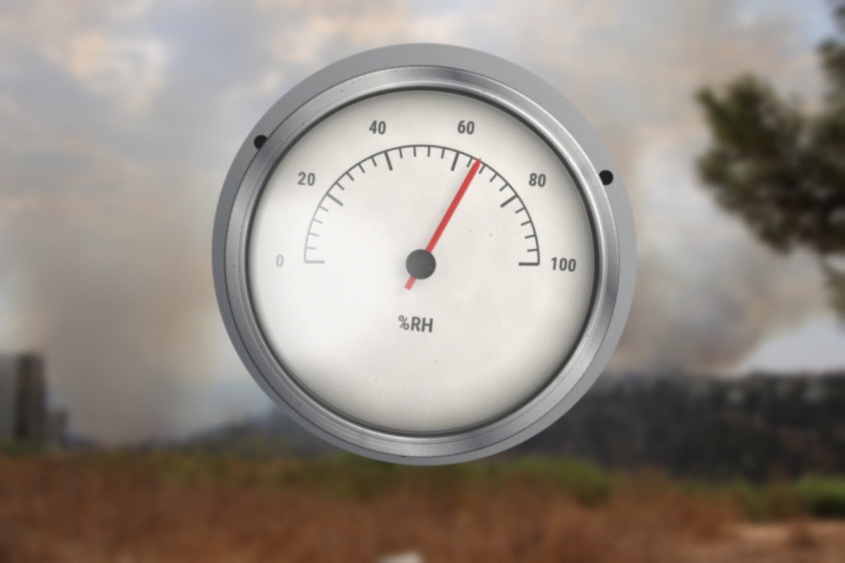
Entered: value=66 unit=%
